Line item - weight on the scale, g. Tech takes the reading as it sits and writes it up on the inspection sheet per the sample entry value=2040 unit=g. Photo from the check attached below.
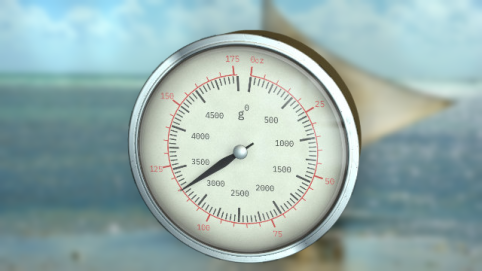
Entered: value=3250 unit=g
